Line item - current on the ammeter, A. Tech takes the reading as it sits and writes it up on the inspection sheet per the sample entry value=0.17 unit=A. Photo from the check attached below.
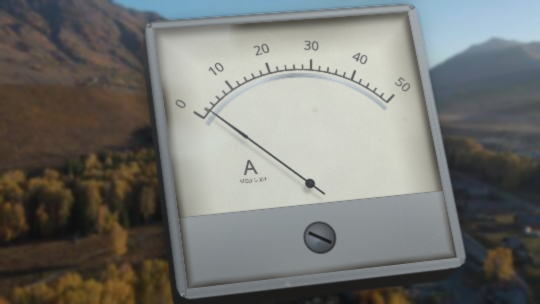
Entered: value=2 unit=A
